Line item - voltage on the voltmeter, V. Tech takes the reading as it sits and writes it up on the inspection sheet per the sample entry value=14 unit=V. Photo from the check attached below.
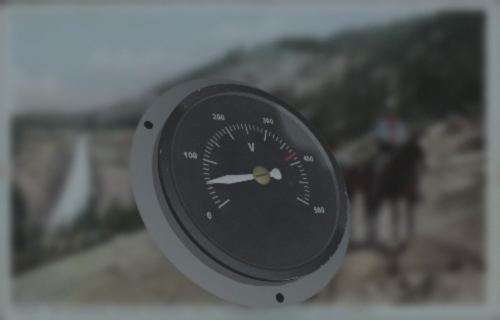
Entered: value=50 unit=V
